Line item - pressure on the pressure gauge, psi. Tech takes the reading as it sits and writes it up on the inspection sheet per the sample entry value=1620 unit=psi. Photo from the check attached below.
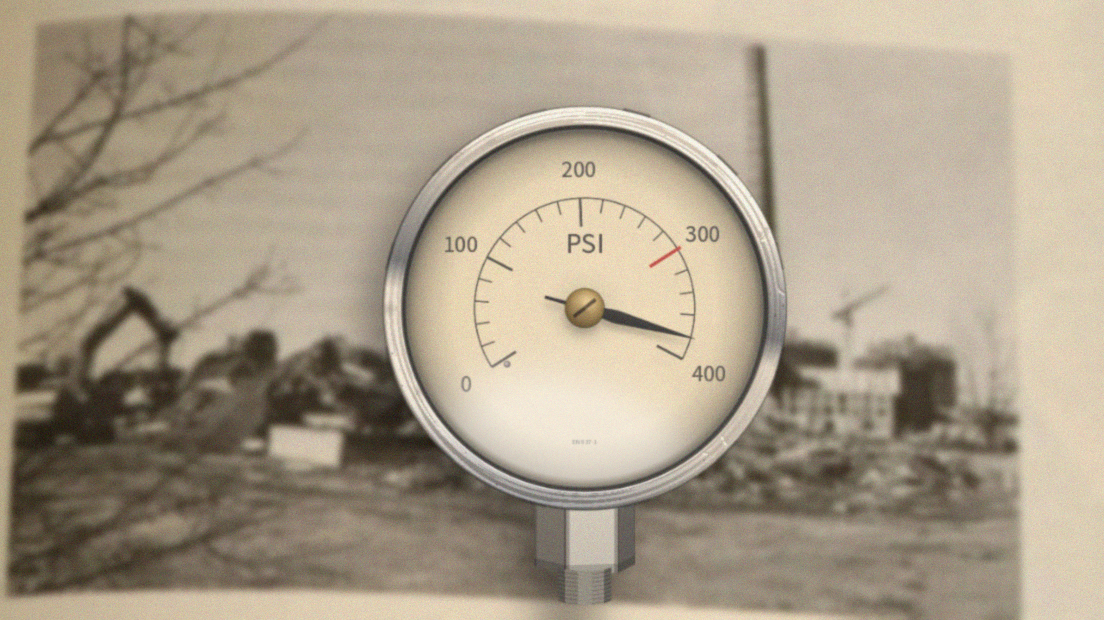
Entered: value=380 unit=psi
